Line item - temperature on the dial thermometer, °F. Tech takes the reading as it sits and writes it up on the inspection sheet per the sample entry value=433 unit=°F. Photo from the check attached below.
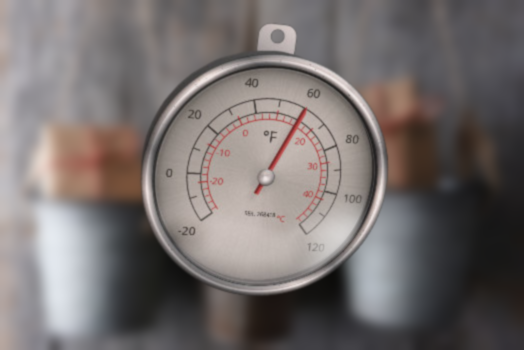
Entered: value=60 unit=°F
